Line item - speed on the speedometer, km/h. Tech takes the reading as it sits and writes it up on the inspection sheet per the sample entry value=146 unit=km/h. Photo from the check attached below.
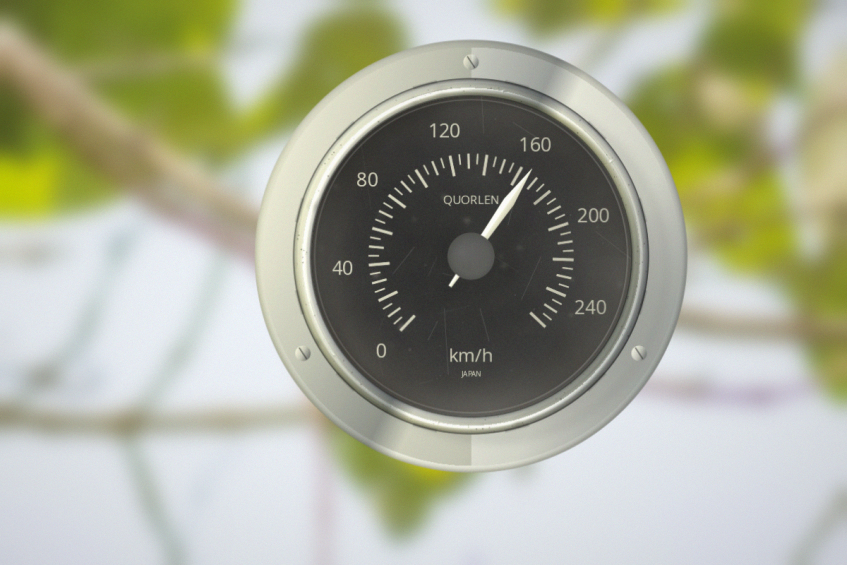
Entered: value=165 unit=km/h
